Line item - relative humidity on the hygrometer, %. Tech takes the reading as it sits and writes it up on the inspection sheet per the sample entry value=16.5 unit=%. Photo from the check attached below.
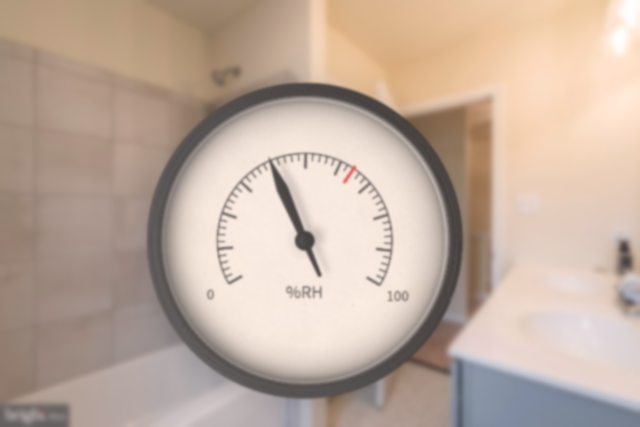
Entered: value=40 unit=%
